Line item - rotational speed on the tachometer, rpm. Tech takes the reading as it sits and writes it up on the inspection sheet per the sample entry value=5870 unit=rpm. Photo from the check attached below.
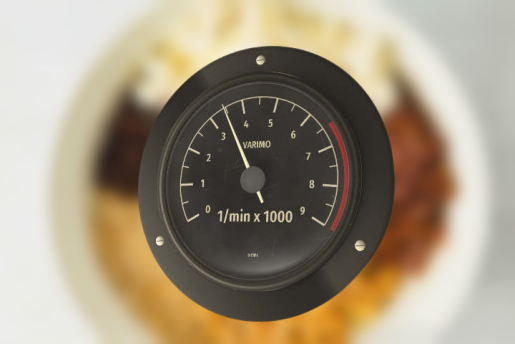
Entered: value=3500 unit=rpm
